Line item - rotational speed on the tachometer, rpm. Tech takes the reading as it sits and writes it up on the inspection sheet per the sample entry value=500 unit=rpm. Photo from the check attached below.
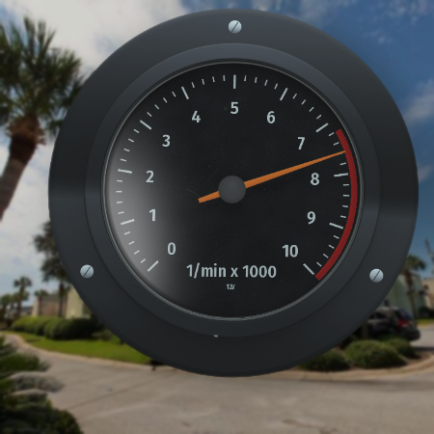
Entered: value=7600 unit=rpm
